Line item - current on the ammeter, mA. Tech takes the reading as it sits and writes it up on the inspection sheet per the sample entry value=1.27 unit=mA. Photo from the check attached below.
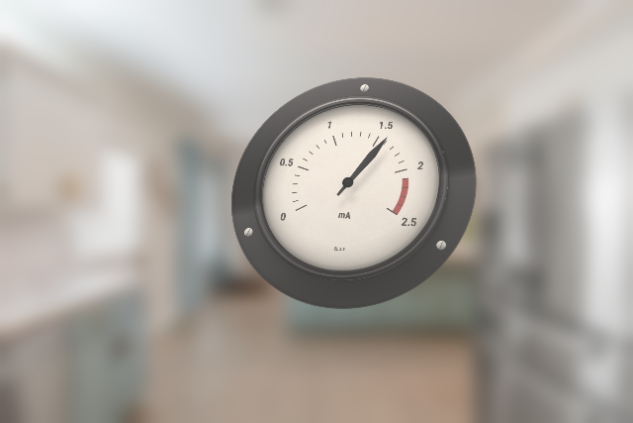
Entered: value=1.6 unit=mA
